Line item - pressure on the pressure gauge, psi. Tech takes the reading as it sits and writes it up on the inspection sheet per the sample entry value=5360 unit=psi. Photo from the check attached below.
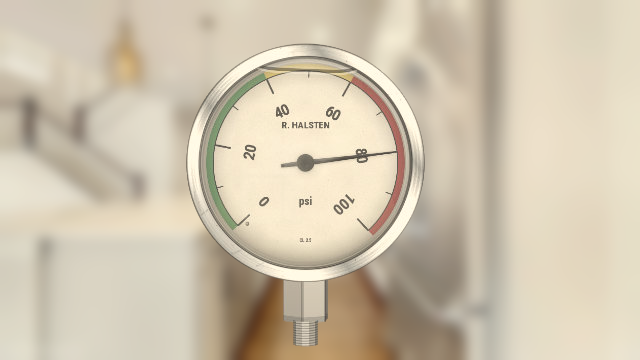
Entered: value=80 unit=psi
